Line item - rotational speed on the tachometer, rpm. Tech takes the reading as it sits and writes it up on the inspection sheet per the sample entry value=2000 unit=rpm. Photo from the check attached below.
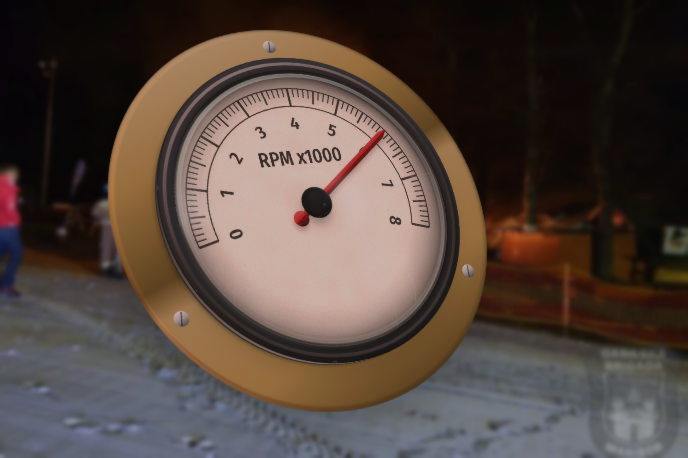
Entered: value=6000 unit=rpm
